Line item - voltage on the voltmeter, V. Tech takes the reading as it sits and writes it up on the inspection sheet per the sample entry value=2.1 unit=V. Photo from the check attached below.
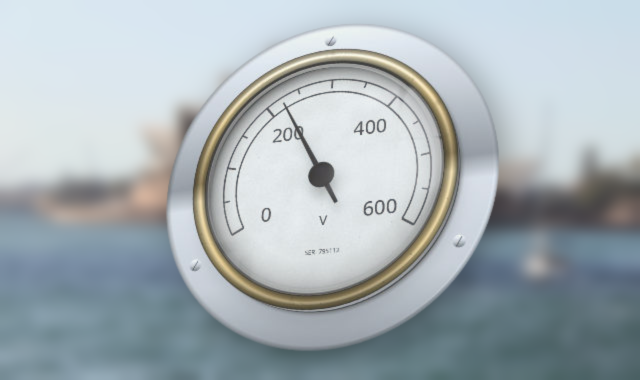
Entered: value=225 unit=V
